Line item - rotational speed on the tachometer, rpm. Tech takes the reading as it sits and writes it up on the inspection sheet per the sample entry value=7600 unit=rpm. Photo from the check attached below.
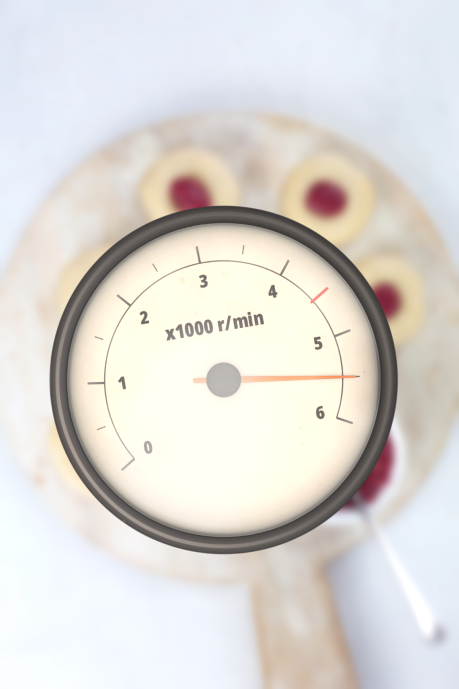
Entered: value=5500 unit=rpm
